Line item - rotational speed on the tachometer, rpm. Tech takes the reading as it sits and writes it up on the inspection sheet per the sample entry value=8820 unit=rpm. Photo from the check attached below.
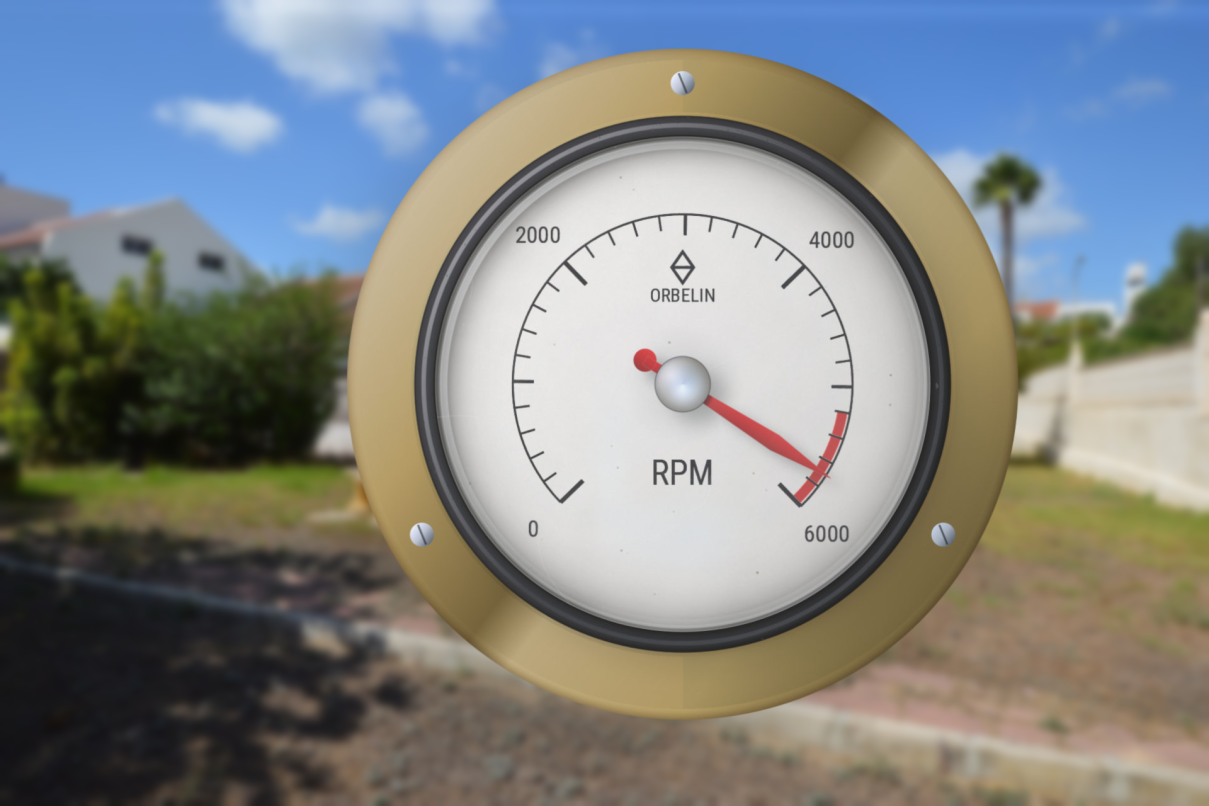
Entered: value=5700 unit=rpm
